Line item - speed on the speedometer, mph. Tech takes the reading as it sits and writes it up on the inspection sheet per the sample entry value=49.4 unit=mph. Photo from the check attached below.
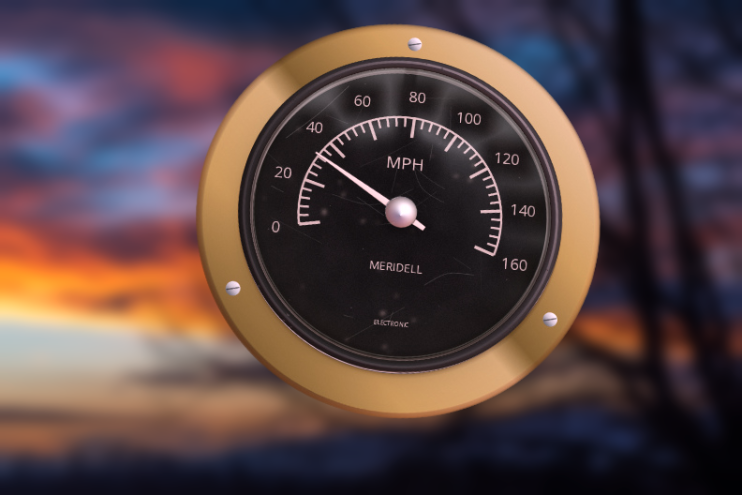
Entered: value=32 unit=mph
